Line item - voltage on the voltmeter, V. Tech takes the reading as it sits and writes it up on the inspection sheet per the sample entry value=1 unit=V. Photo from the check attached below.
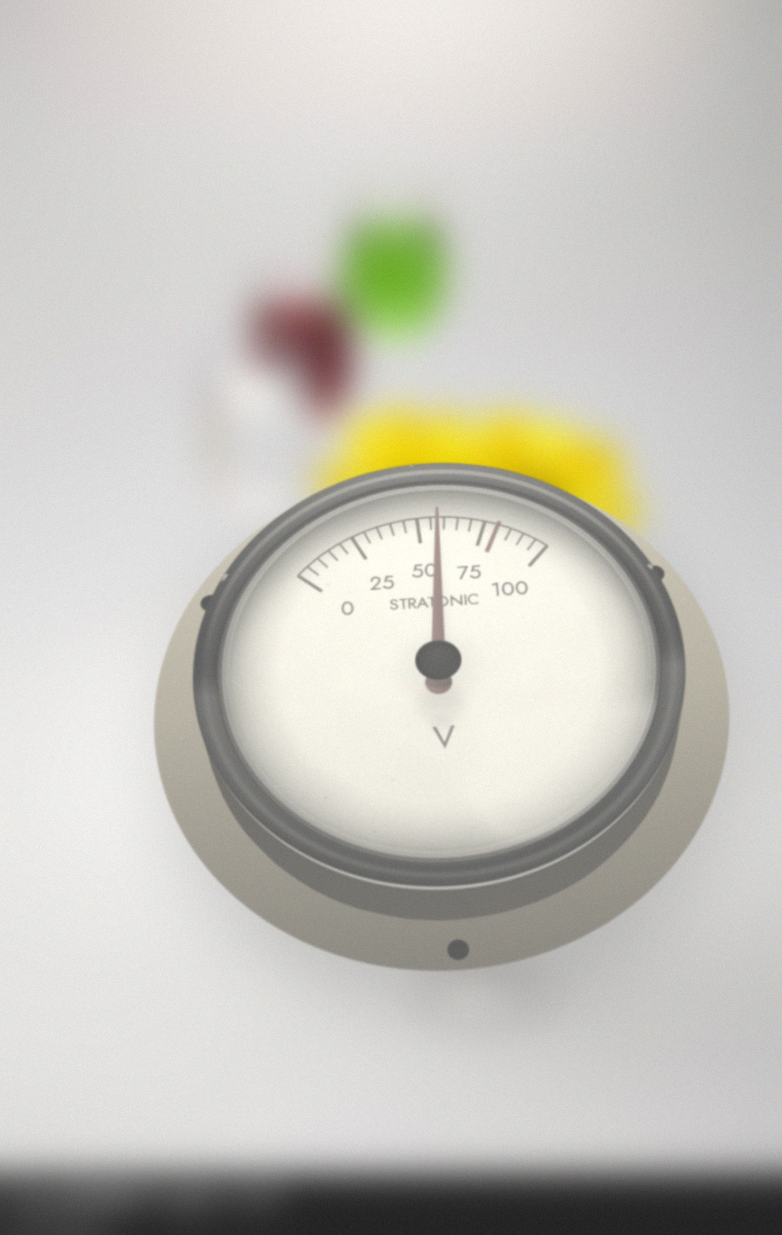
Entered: value=57.5 unit=V
